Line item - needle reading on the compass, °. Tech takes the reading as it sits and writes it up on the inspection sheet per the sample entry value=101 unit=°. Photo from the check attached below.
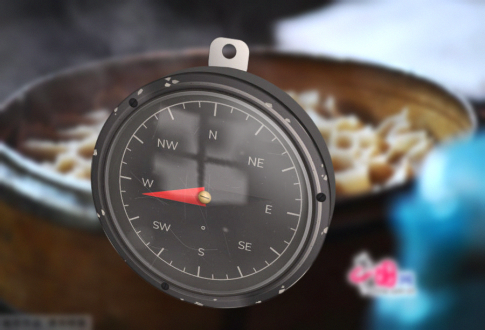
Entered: value=260 unit=°
